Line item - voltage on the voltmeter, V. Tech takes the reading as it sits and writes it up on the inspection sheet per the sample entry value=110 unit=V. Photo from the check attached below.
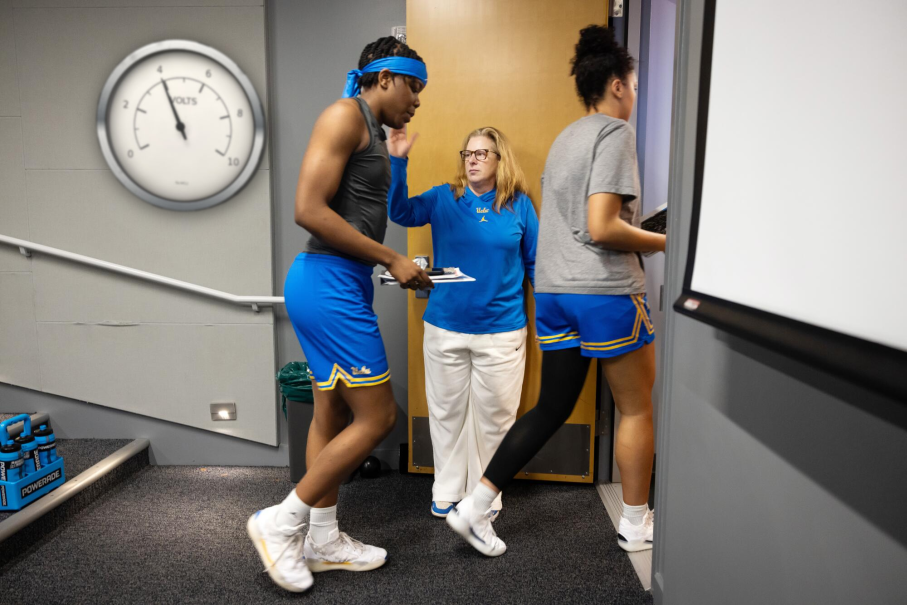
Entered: value=4 unit=V
